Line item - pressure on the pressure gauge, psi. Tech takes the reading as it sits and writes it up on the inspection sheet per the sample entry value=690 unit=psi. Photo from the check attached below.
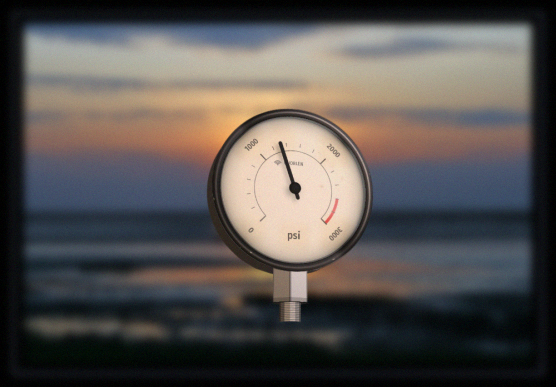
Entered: value=1300 unit=psi
